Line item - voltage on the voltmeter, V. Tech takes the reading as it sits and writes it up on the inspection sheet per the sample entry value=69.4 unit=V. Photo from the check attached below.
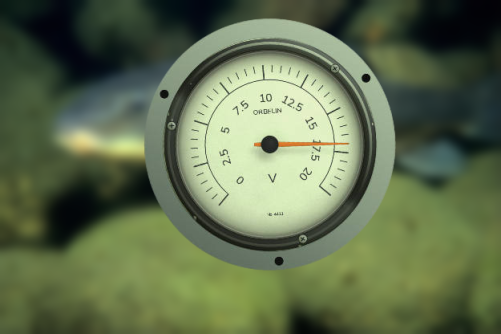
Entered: value=17 unit=V
